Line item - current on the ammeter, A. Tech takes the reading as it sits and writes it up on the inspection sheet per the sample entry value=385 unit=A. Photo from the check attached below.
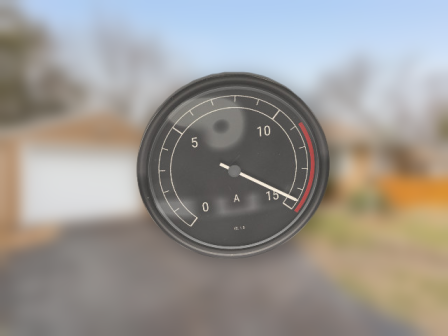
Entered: value=14.5 unit=A
